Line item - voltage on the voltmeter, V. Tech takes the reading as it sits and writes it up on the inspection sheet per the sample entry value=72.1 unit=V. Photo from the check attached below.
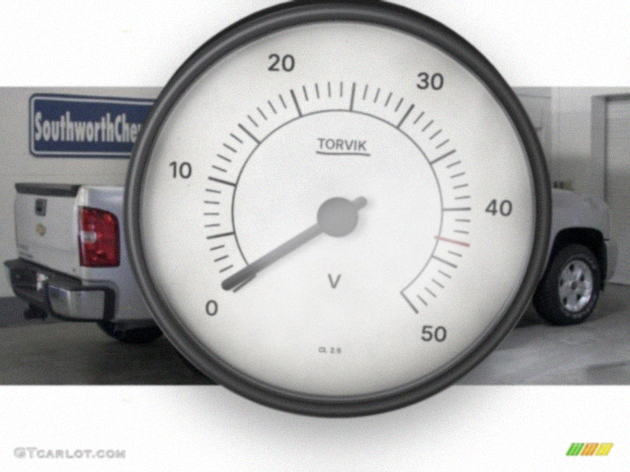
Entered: value=1 unit=V
